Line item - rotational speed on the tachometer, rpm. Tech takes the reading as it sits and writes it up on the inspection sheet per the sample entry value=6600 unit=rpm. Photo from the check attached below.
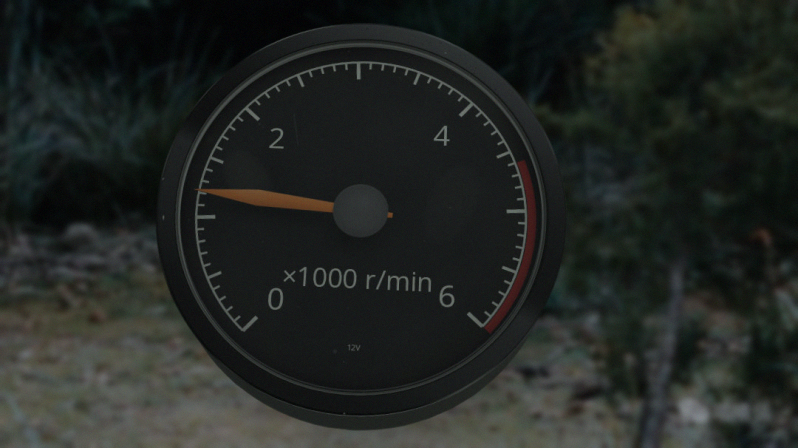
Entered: value=1200 unit=rpm
